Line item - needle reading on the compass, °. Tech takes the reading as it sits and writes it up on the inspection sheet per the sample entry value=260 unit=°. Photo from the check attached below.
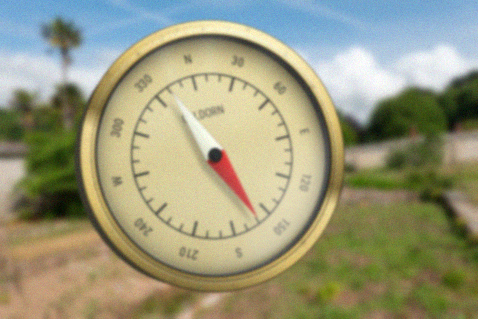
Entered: value=160 unit=°
